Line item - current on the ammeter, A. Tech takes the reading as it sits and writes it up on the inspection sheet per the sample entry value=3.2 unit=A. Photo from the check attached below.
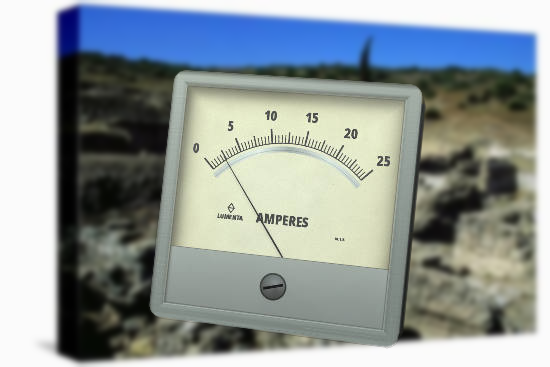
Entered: value=2.5 unit=A
